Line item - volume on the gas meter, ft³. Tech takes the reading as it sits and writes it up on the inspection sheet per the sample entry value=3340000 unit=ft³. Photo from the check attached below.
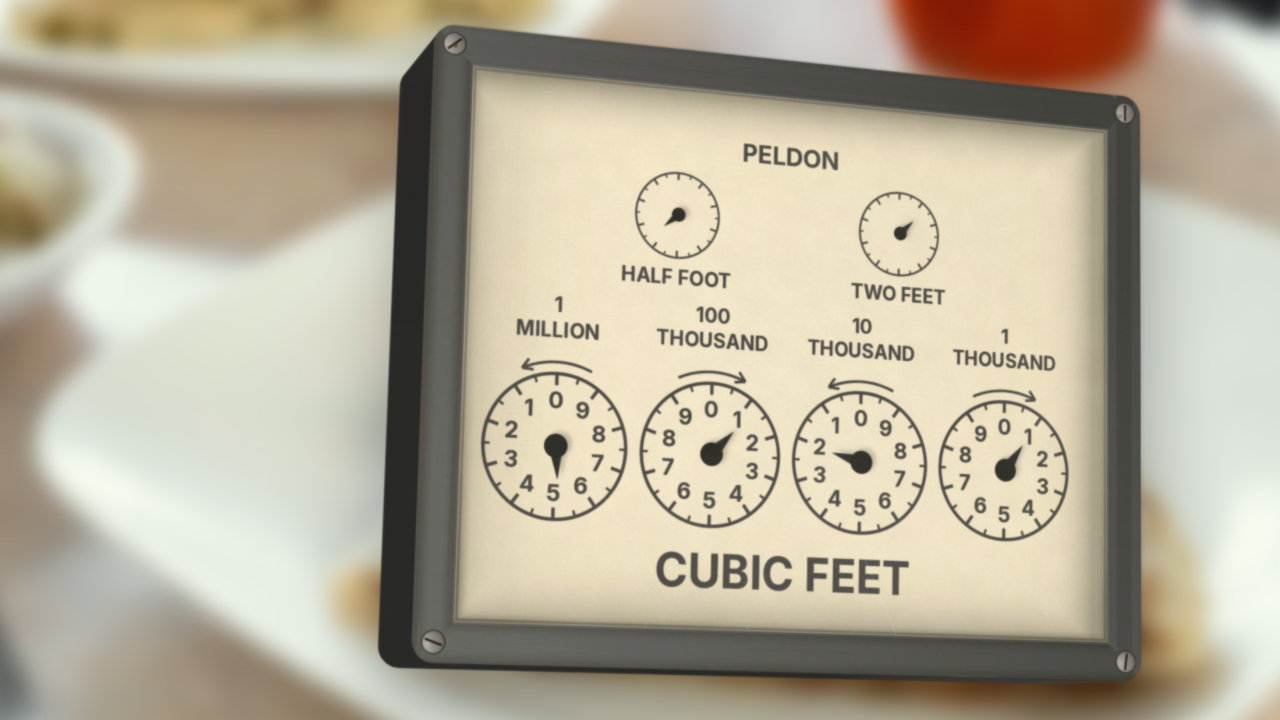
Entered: value=512100 unit=ft³
